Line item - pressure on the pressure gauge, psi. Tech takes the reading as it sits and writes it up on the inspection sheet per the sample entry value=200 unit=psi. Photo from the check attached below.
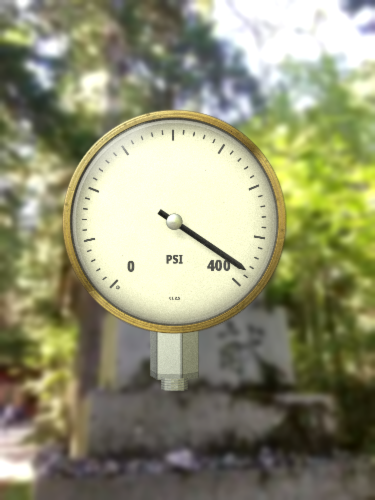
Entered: value=385 unit=psi
